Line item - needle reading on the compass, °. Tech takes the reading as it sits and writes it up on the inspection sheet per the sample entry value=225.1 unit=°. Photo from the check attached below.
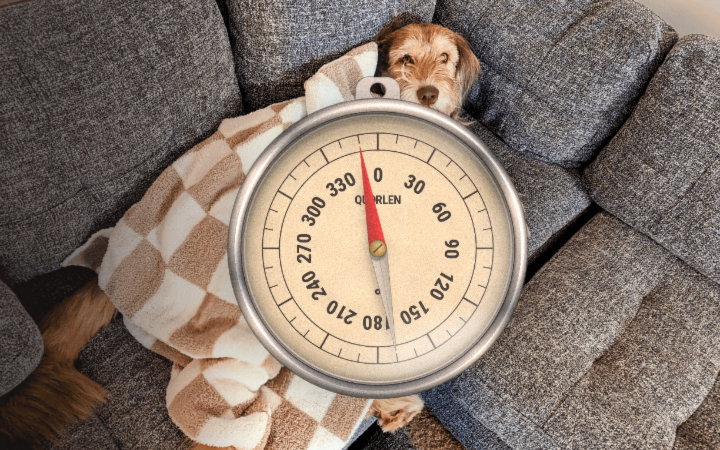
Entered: value=350 unit=°
